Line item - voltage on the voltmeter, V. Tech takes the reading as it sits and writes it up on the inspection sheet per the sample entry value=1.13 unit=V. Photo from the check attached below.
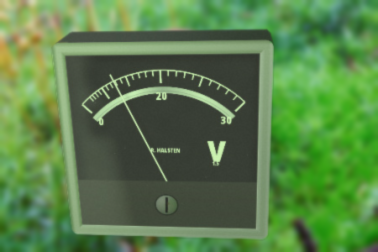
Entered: value=13 unit=V
